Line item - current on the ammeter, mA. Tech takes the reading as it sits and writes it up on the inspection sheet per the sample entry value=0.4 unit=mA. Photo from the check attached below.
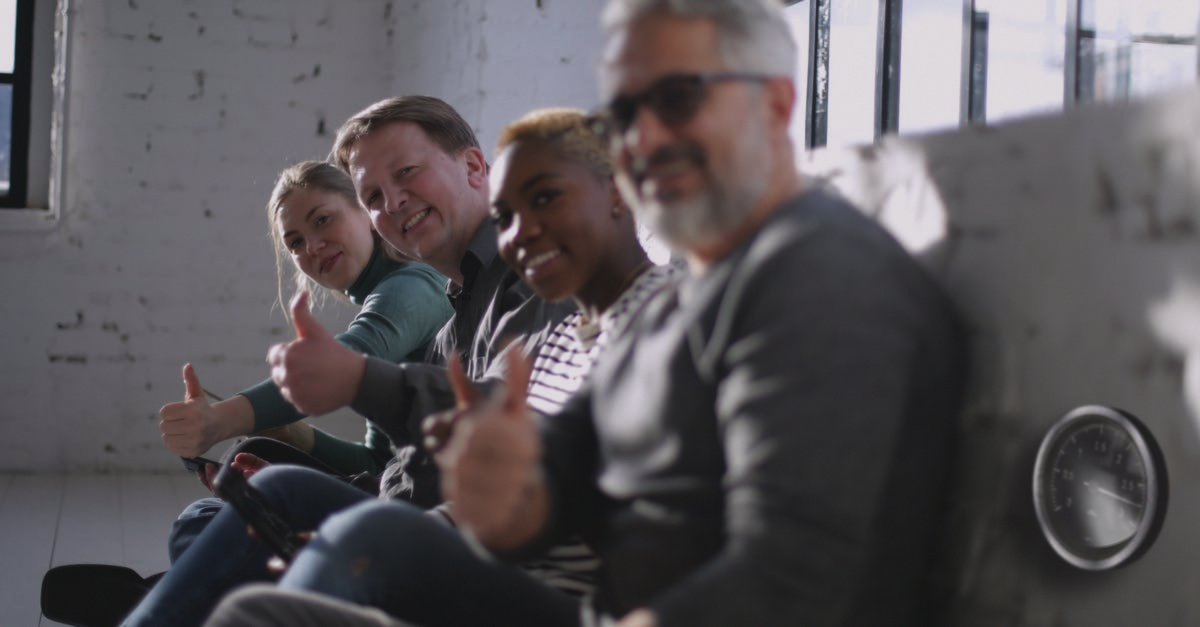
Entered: value=2.75 unit=mA
